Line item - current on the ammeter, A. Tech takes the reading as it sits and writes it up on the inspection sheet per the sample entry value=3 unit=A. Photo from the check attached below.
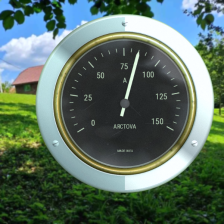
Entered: value=85 unit=A
